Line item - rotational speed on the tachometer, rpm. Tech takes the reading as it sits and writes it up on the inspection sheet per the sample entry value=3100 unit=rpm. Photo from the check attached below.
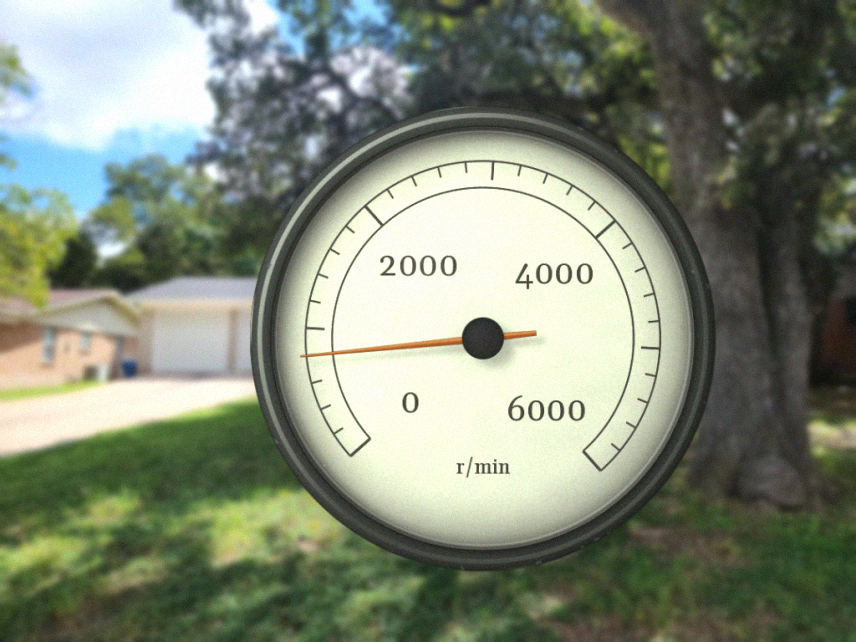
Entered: value=800 unit=rpm
